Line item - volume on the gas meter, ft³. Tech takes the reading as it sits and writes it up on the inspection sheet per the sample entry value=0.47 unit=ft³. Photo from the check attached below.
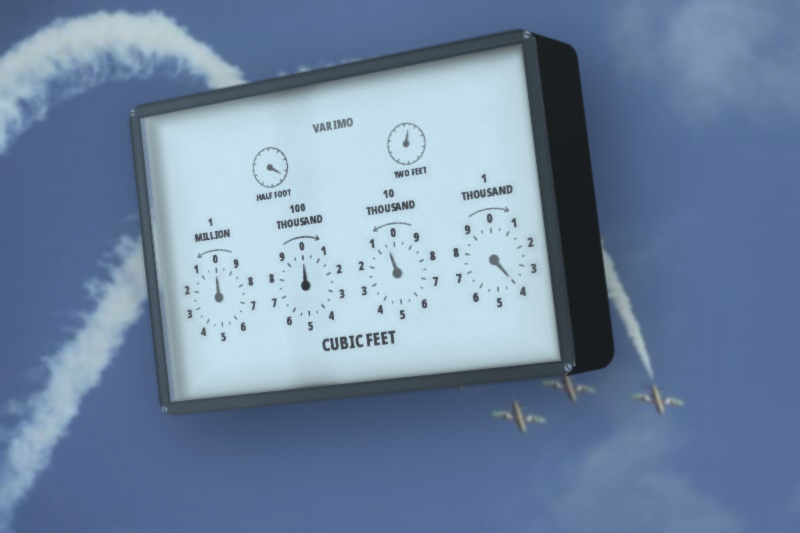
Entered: value=400 unit=ft³
